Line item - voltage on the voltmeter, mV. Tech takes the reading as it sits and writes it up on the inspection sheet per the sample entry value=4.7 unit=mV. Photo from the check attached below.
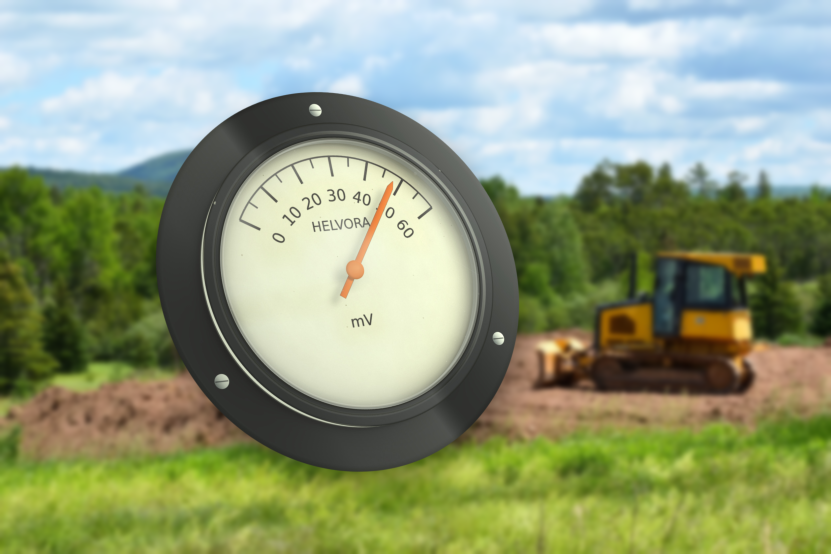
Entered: value=47.5 unit=mV
